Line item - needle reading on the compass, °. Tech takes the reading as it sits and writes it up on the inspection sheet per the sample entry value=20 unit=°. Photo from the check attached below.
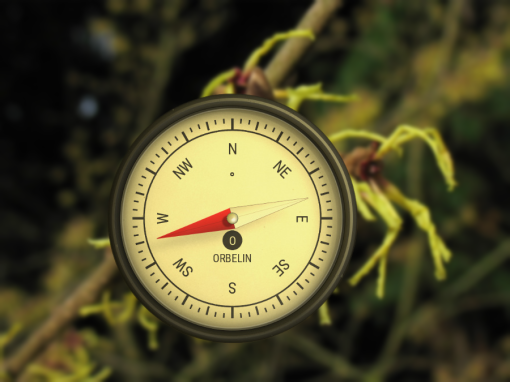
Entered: value=255 unit=°
